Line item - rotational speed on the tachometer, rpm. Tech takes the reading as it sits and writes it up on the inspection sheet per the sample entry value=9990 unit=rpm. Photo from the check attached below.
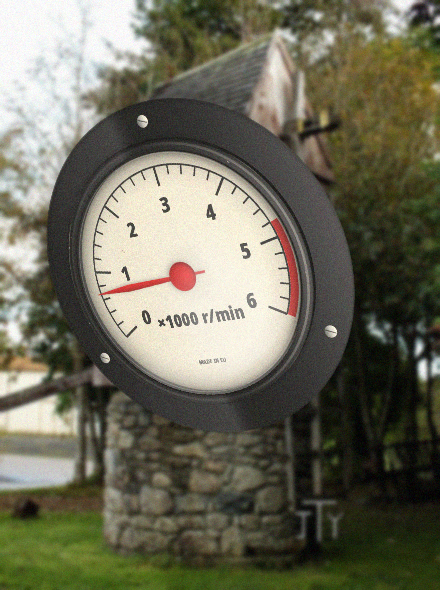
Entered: value=700 unit=rpm
